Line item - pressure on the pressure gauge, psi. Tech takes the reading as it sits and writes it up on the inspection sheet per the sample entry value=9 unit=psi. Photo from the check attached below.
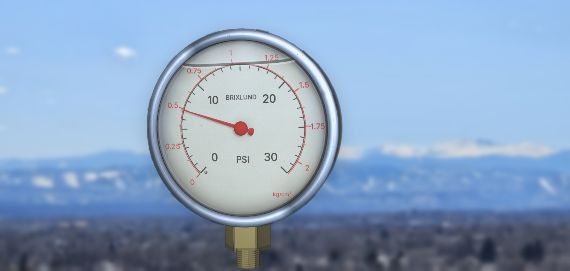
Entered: value=7 unit=psi
